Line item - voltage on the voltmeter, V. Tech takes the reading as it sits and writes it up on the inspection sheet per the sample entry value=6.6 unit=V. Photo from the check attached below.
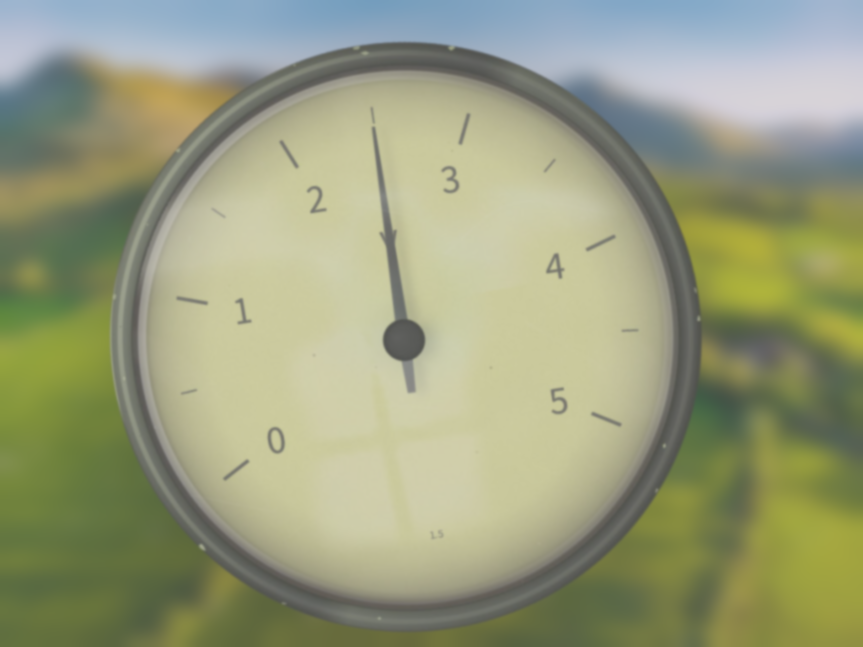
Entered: value=2.5 unit=V
